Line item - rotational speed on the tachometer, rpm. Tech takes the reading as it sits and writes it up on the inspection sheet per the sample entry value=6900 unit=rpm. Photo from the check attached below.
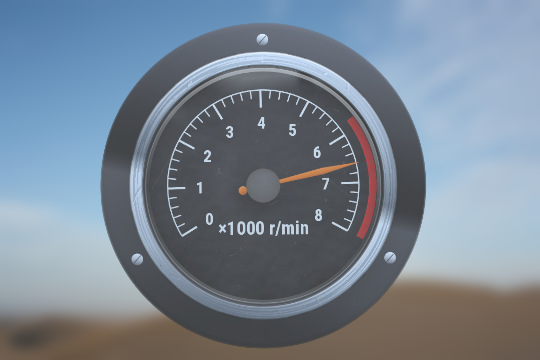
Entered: value=6600 unit=rpm
